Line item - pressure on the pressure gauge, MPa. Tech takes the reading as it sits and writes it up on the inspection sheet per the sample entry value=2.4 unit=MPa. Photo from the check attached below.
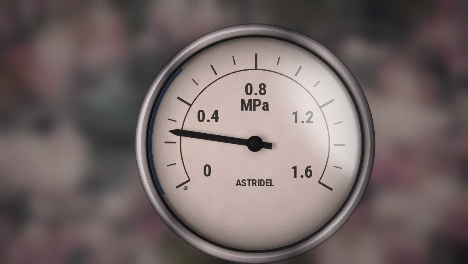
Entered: value=0.25 unit=MPa
